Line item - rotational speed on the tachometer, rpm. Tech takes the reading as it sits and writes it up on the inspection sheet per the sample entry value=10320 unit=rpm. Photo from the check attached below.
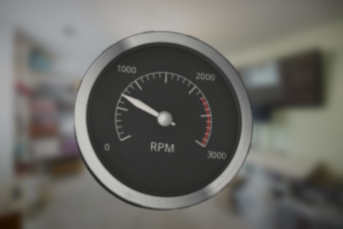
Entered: value=700 unit=rpm
